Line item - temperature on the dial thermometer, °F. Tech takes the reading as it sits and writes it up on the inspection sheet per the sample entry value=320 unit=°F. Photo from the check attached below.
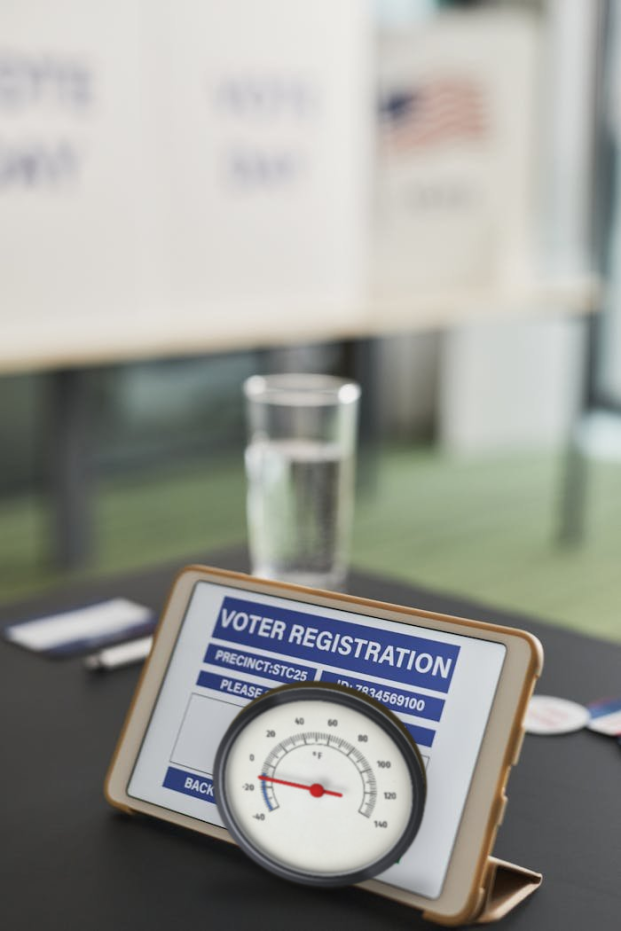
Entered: value=-10 unit=°F
